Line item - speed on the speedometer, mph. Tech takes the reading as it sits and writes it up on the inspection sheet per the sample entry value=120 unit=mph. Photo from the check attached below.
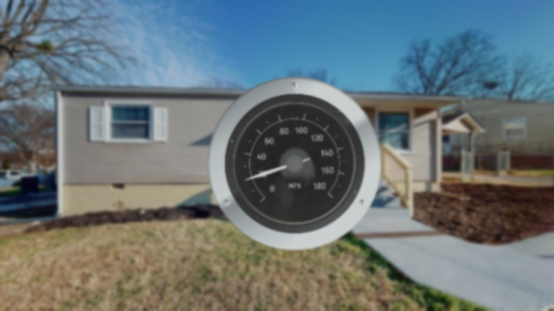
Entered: value=20 unit=mph
